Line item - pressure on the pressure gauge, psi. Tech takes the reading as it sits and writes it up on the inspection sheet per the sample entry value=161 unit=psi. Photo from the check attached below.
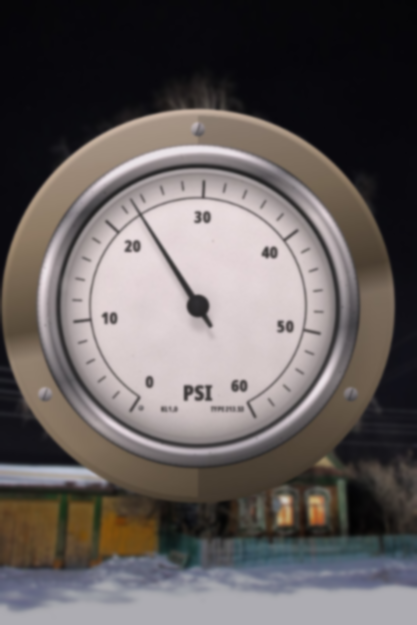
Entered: value=23 unit=psi
